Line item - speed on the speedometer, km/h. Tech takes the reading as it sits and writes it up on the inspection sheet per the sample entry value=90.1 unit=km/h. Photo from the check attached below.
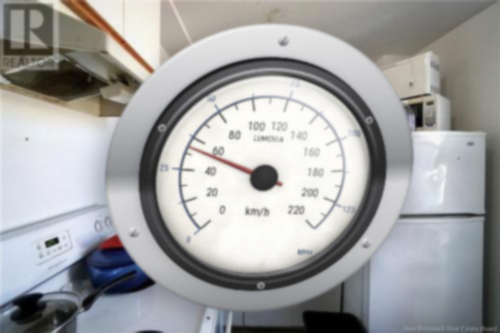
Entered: value=55 unit=km/h
